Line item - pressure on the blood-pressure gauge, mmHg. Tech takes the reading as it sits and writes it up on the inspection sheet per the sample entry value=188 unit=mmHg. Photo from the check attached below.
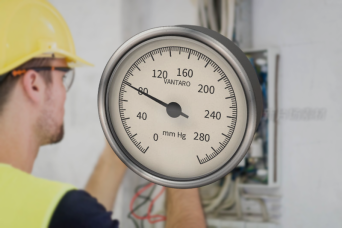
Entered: value=80 unit=mmHg
